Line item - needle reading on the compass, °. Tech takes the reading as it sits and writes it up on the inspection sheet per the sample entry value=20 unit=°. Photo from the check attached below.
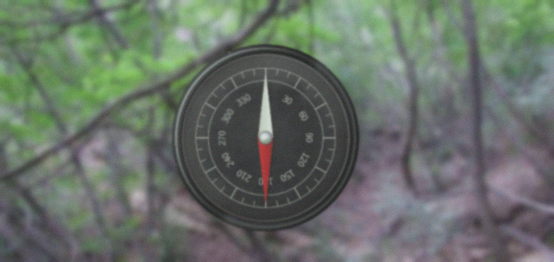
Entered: value=180 unit=°
